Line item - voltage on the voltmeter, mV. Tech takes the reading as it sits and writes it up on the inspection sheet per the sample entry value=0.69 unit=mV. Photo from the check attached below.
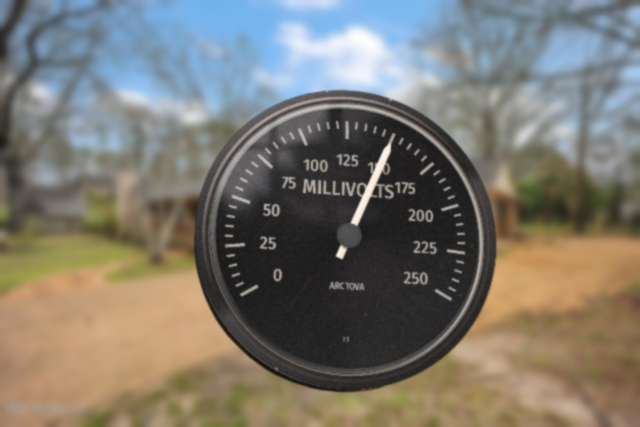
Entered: value=150 unit=mV
